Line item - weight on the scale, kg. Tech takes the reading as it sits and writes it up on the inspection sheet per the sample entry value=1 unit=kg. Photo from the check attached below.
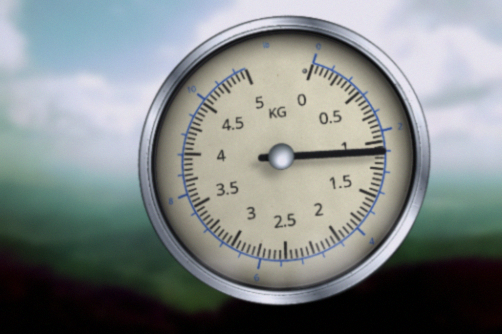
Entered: value=1.1 unit=kg
